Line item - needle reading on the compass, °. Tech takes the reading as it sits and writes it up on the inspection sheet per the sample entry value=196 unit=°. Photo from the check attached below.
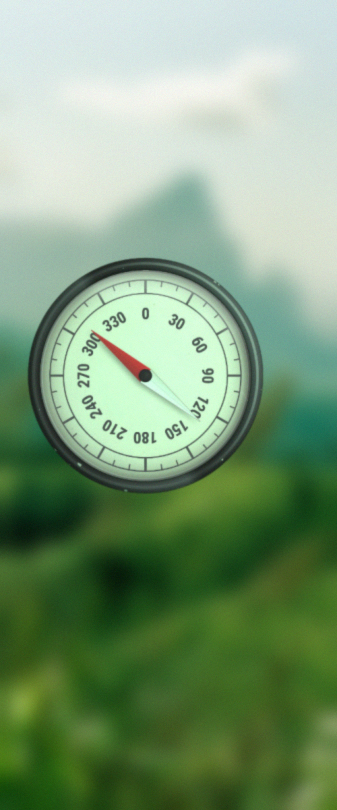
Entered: value=310 unit=°
